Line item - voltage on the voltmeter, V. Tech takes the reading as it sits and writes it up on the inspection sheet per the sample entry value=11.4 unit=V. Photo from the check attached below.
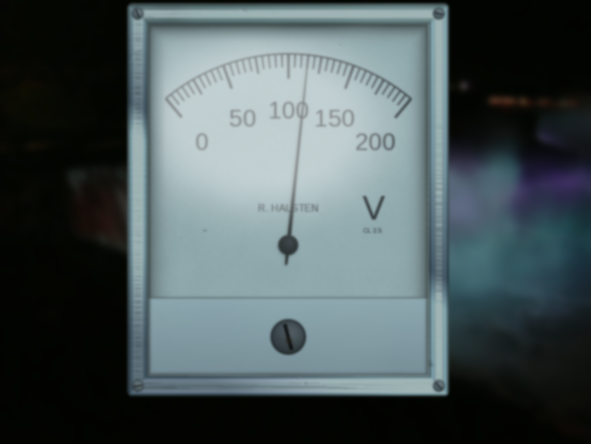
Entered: value=115 unit=V
